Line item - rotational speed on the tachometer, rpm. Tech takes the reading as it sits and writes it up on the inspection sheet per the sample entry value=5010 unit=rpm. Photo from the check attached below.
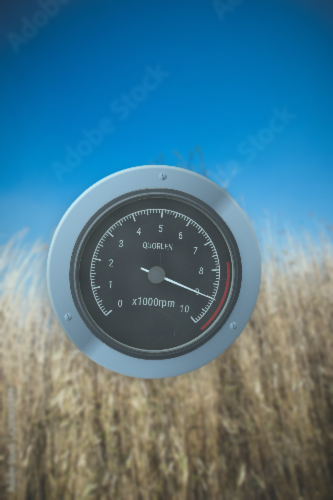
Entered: value=9000 unit=rpm
